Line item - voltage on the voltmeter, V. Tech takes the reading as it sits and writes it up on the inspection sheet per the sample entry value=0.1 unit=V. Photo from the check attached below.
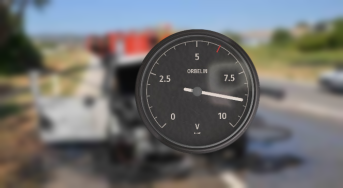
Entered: value=8.75 unit=V
